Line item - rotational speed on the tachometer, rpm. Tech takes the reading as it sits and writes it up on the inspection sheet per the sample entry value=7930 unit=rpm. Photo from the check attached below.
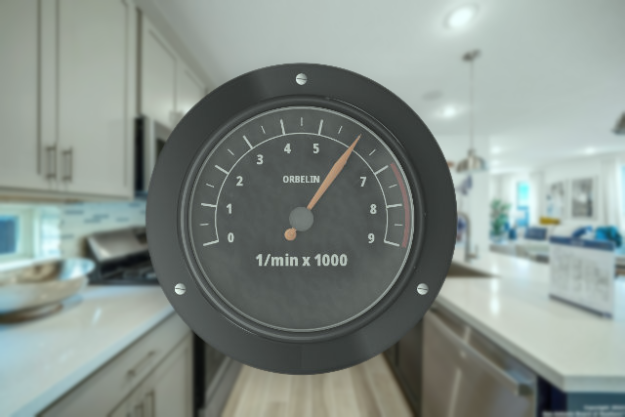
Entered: value=6000 unit=rpm
